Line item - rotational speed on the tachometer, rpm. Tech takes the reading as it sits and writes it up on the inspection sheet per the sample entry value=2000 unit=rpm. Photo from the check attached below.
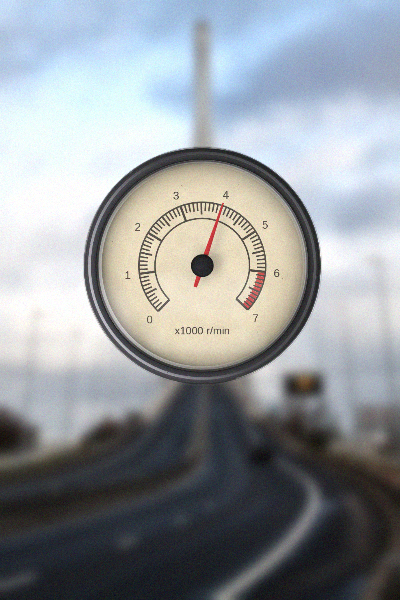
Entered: value=4000 unit=rpm
